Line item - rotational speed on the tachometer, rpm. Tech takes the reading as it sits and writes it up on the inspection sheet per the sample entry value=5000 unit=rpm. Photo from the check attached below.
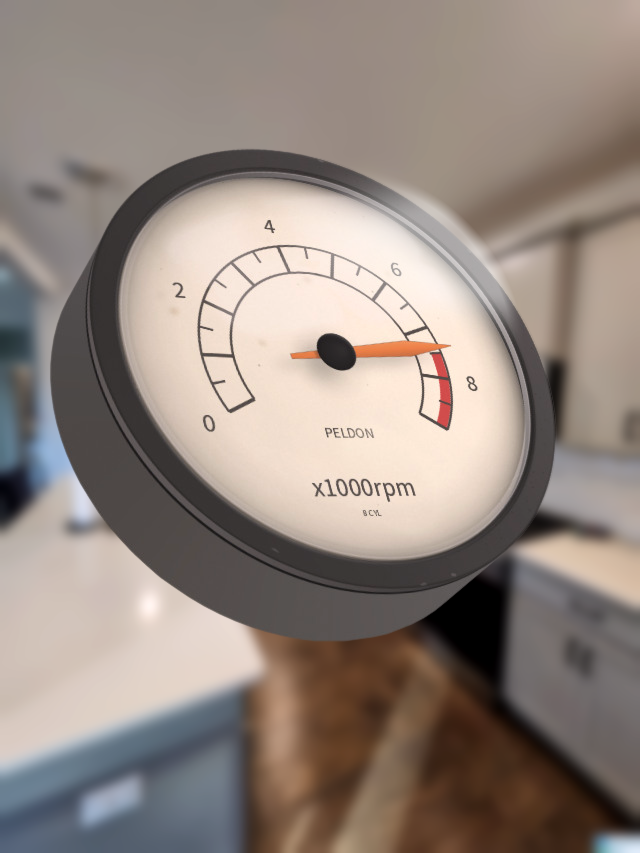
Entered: value=7500 unit=rpm
